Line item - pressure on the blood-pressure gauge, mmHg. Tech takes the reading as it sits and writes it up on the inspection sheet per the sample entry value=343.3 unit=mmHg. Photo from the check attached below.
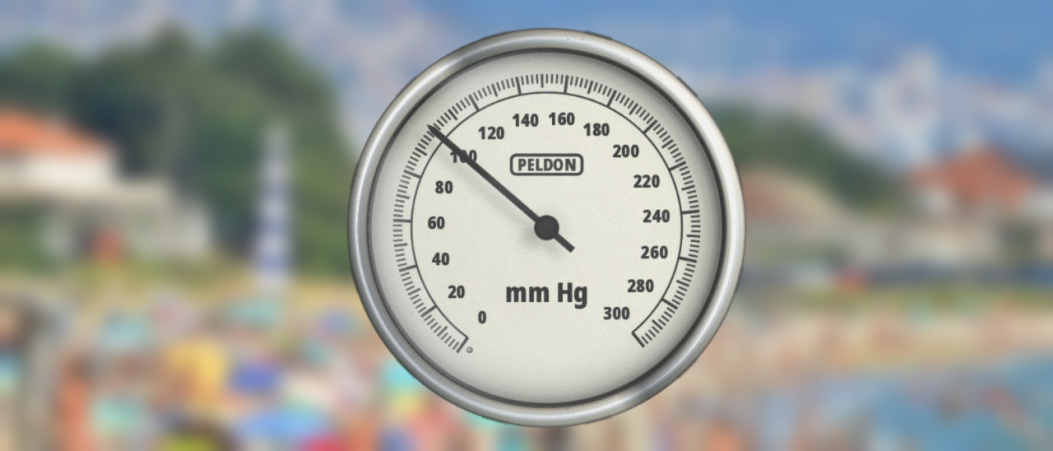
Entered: value=100 unit=mmHg
